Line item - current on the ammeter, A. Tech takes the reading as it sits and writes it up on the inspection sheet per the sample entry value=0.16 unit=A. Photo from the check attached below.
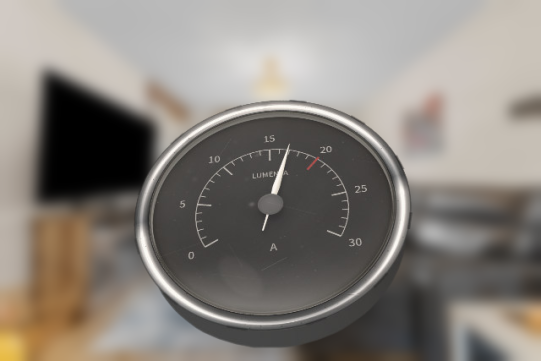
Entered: value=17 unit=A
